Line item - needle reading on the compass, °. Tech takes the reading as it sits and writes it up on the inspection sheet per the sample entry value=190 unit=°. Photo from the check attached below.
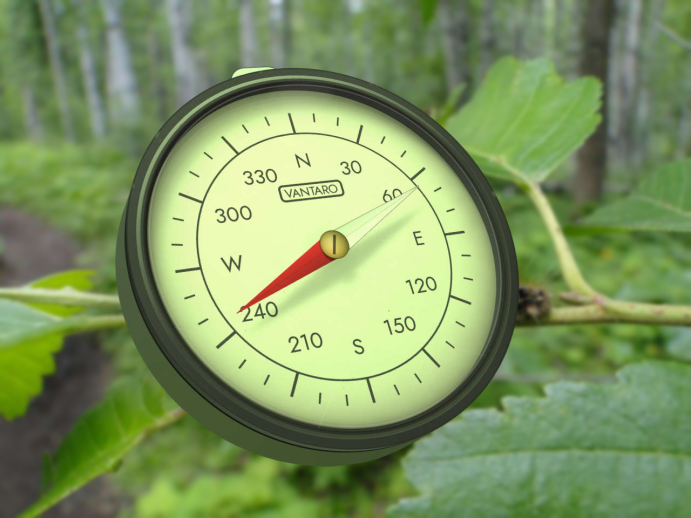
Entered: value=245 unit=°
